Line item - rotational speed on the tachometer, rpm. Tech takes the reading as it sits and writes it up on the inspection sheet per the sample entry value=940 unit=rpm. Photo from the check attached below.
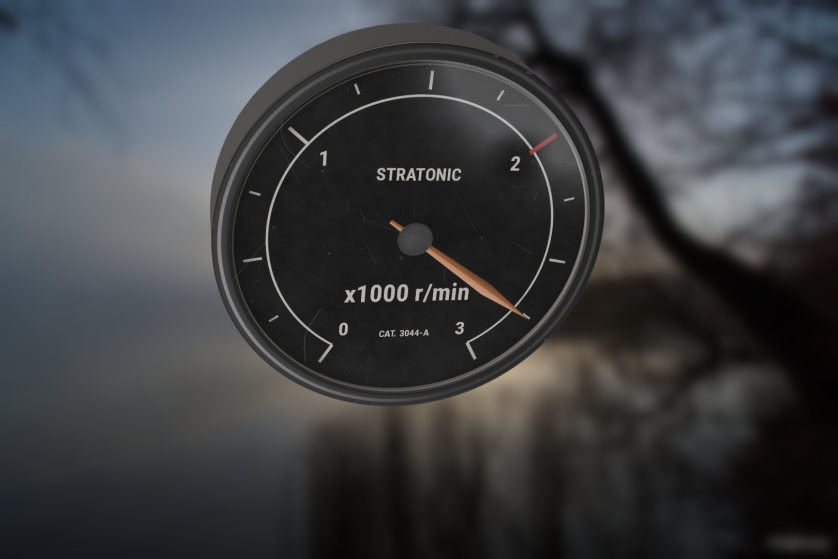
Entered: value=2750 unit=rpm
